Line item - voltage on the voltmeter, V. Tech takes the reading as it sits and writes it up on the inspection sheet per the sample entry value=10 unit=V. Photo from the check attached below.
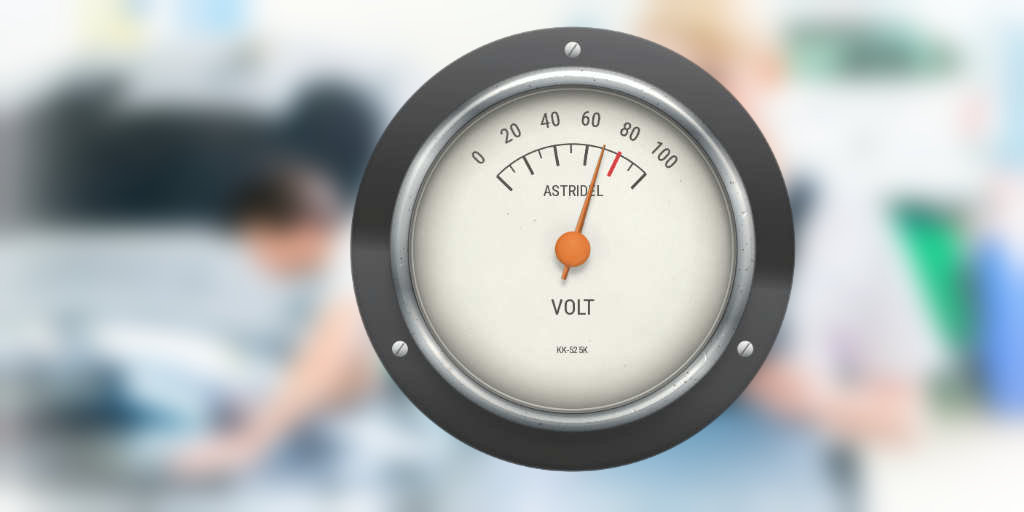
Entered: value=70 unit=V
